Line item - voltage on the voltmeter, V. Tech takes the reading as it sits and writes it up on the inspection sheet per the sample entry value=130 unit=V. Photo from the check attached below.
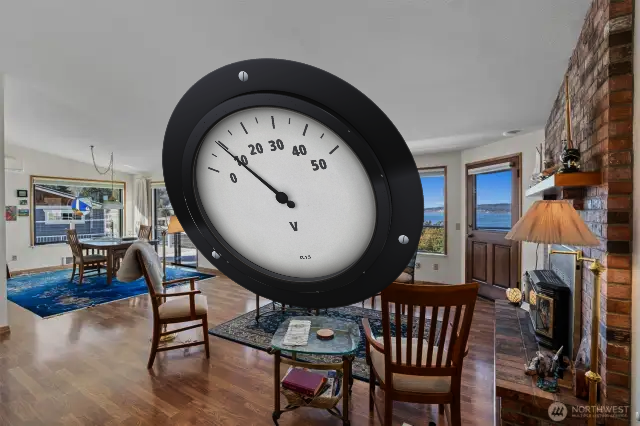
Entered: value=10 unit=V
